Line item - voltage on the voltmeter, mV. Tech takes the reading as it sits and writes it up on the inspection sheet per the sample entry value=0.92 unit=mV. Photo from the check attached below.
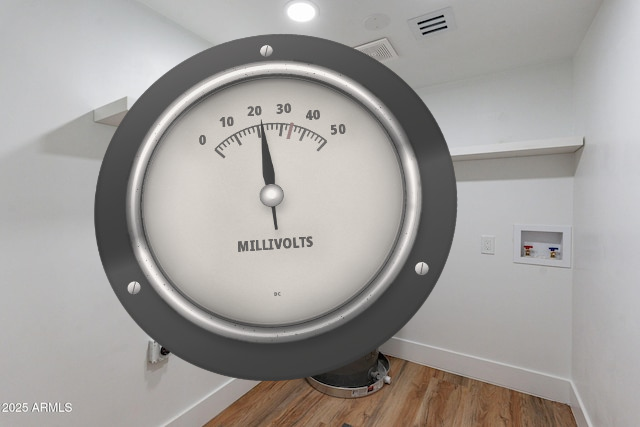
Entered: value=22 unit=mV
